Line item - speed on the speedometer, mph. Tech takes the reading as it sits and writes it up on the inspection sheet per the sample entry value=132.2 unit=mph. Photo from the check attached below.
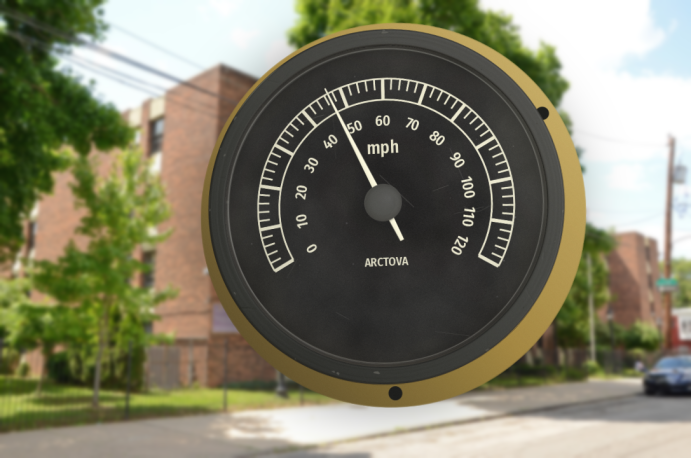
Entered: value=47 unit=mph
